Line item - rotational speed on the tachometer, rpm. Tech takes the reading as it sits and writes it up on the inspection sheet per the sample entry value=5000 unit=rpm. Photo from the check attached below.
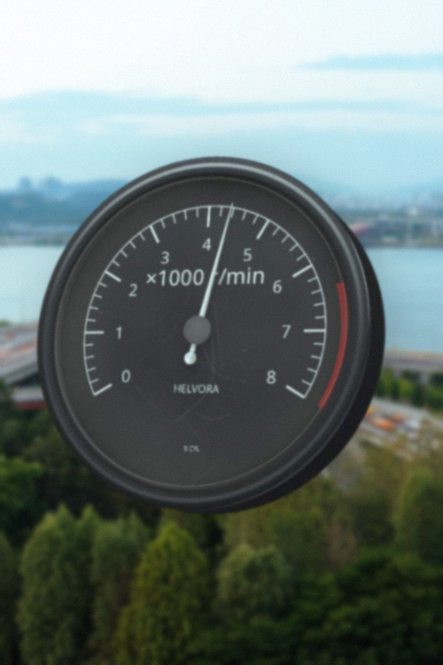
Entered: value=4400 unit=rpm
